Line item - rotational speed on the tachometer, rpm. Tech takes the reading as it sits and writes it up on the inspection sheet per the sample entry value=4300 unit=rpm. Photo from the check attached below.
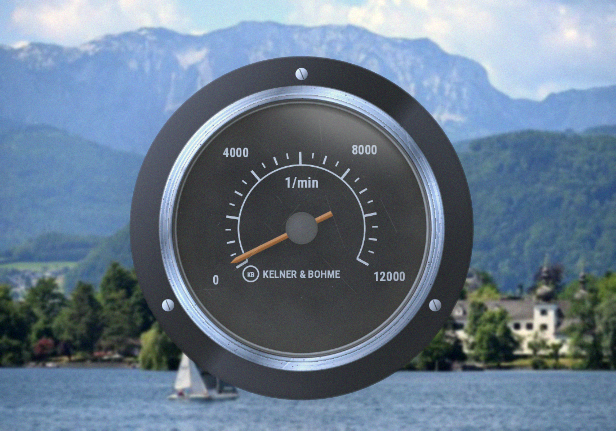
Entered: value=250 unit=rpm
